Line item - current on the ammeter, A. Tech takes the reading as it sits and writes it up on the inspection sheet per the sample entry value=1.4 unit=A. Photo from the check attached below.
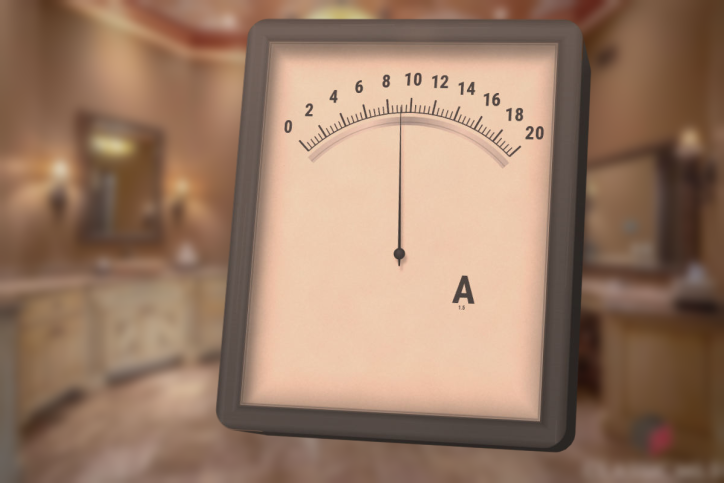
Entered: value=9.2 unit=A
